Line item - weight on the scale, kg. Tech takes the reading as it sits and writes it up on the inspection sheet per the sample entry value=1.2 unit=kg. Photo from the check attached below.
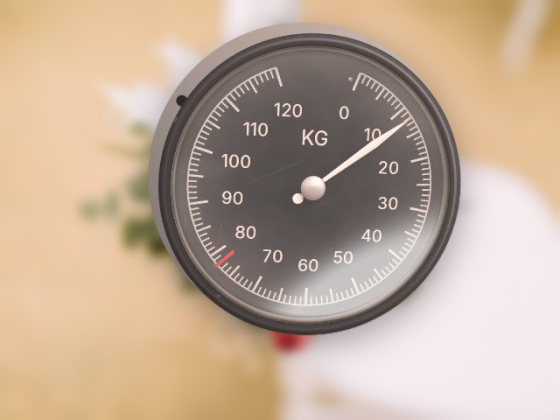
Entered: value=12 unit=kg
